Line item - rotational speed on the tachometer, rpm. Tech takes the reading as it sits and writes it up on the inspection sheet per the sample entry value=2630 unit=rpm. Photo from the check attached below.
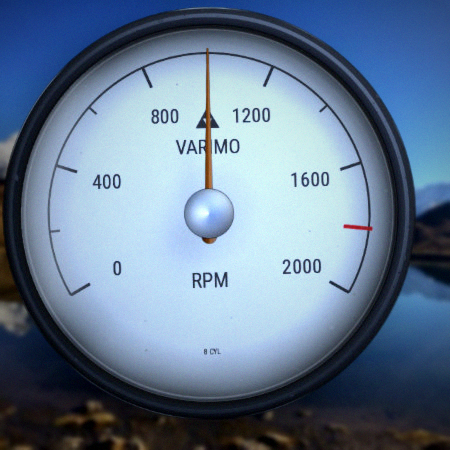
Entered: value=1000 unit=rpm
